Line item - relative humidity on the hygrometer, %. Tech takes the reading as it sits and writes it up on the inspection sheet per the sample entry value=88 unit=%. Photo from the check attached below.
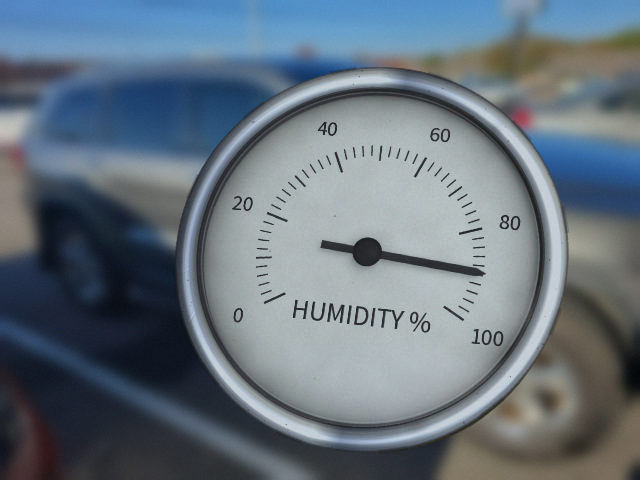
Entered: value=90 unit=%
